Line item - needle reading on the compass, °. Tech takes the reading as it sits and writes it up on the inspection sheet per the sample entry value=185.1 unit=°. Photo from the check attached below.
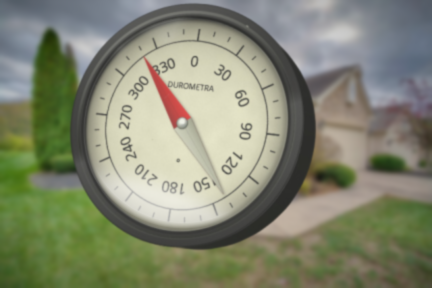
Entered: value=320 unit=°
